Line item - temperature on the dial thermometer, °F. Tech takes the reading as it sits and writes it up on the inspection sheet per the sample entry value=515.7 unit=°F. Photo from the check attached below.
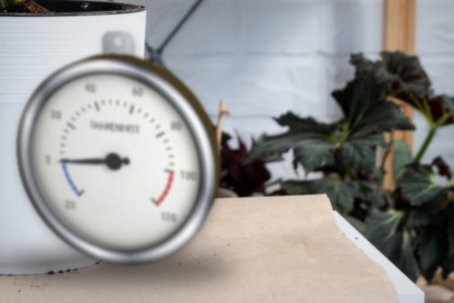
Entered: value=0 unit=°F
